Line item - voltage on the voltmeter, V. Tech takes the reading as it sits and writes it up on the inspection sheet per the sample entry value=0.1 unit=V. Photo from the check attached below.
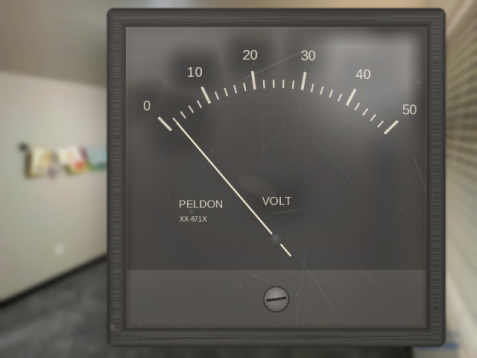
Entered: value=2 unit=V
